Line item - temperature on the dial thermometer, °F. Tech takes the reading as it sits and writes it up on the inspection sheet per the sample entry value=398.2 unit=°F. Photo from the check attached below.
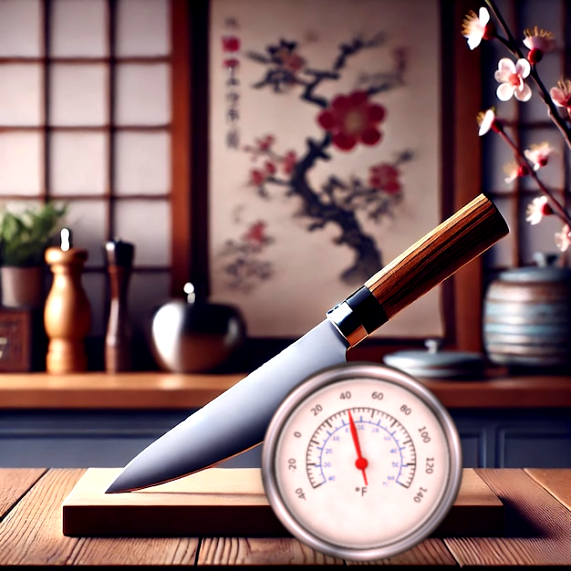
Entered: value=40 unit=°F
